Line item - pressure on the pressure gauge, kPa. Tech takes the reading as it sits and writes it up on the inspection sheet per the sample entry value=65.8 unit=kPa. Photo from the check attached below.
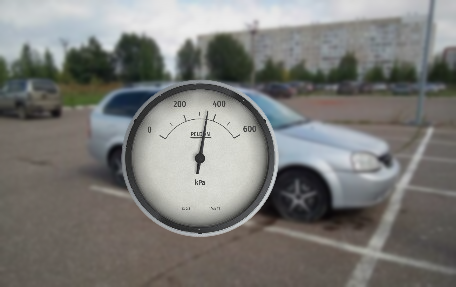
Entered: value=350 unit=kPa
